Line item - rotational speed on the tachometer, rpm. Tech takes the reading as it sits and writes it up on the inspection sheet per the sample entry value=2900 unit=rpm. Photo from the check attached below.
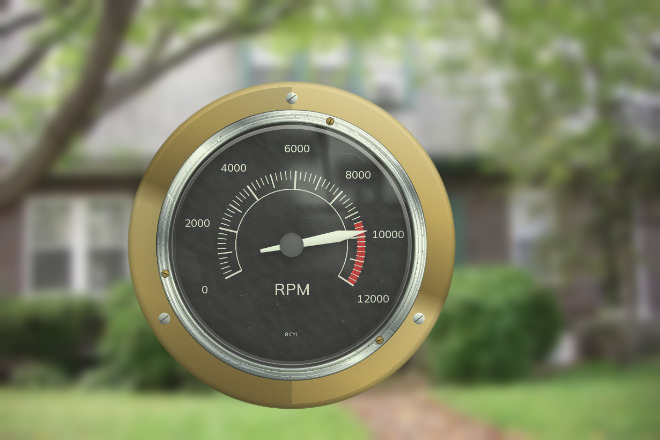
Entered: value=9800 unit=rpm
